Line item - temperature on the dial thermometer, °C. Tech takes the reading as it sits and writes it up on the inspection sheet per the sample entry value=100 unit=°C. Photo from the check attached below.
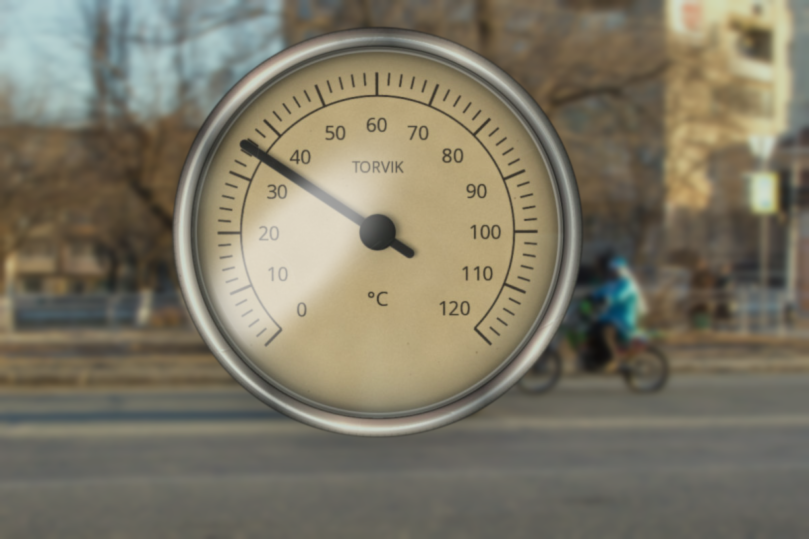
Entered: value=35 unit=°C
